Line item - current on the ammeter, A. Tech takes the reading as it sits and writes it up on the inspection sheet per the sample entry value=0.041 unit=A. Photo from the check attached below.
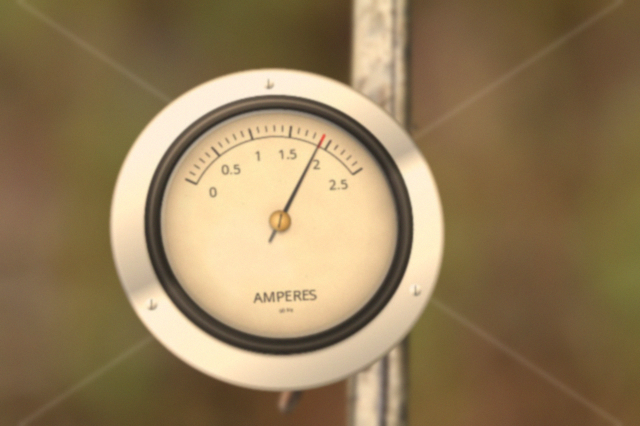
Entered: value=1.9 unit=A
